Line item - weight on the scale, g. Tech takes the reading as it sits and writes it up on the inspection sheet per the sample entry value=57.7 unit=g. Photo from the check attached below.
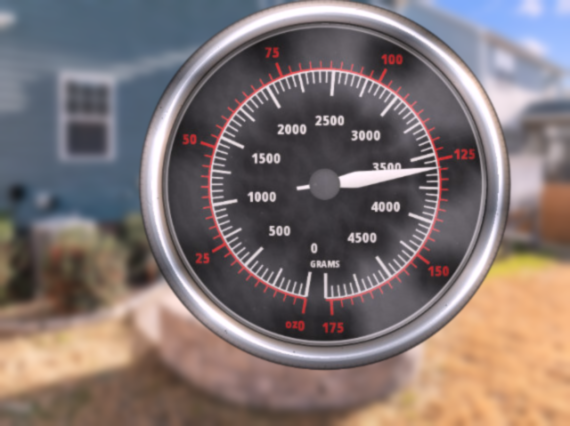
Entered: value=3600 unit=g
